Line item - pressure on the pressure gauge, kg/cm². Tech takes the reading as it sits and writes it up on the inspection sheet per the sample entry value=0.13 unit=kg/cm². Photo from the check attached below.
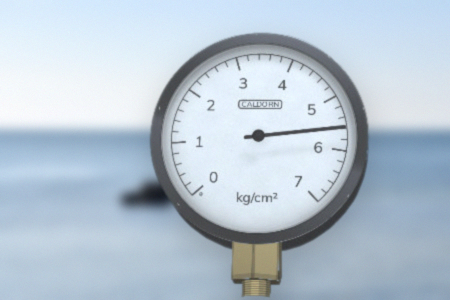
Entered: value=5.6 unit=kg/cm²
